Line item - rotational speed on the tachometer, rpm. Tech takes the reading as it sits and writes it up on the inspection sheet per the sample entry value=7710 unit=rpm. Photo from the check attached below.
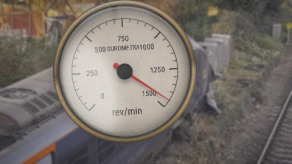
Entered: value=1450 unit=rpm
